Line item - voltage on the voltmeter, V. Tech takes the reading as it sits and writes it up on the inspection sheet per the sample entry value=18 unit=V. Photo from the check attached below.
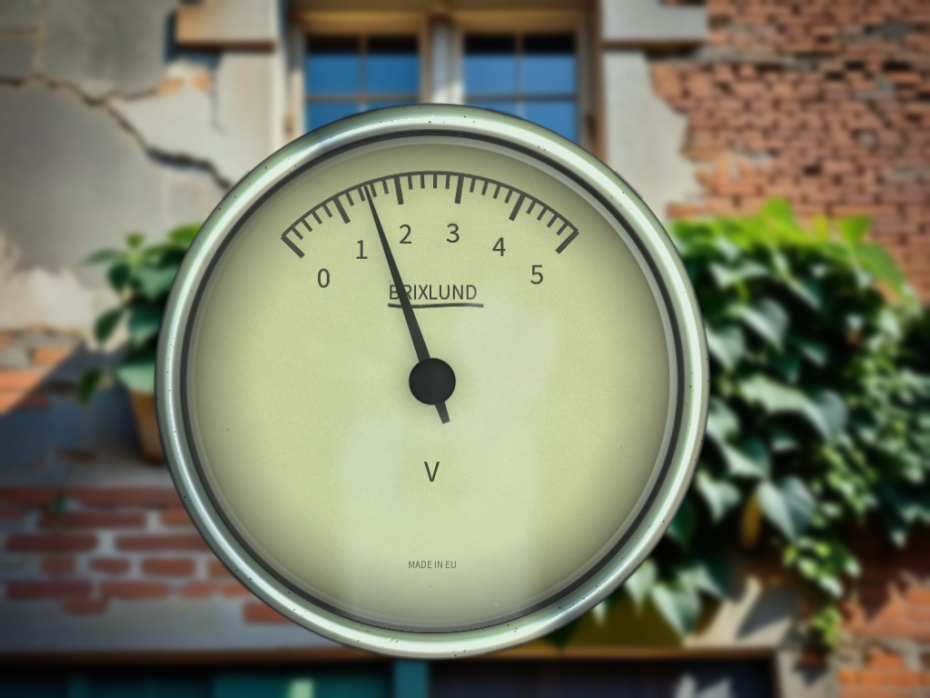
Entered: value=1.5 unit=V
